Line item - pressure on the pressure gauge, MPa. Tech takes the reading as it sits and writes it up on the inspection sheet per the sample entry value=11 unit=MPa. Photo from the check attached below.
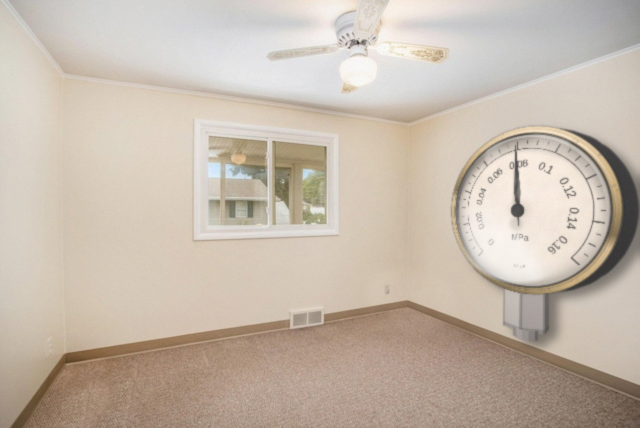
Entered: value=0.08 unit=MPa
